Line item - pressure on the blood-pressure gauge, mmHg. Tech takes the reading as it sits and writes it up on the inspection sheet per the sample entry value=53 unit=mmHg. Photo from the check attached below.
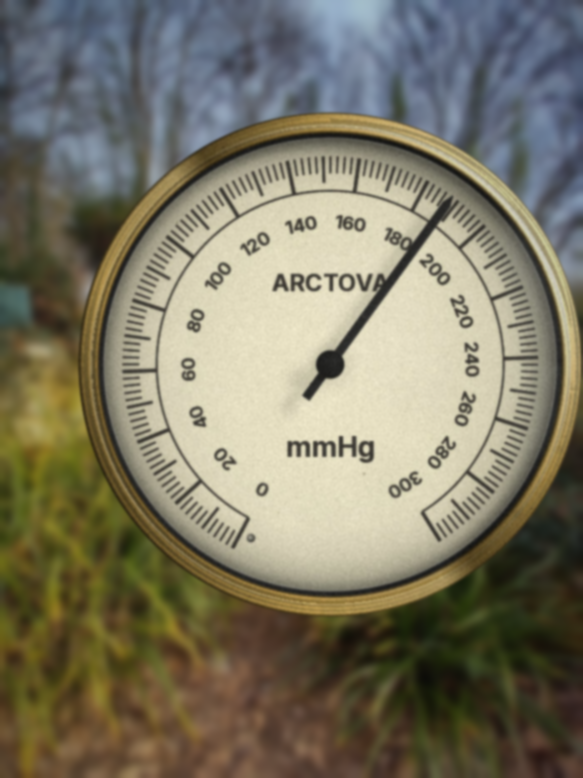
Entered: value=188 unit=mmHg
